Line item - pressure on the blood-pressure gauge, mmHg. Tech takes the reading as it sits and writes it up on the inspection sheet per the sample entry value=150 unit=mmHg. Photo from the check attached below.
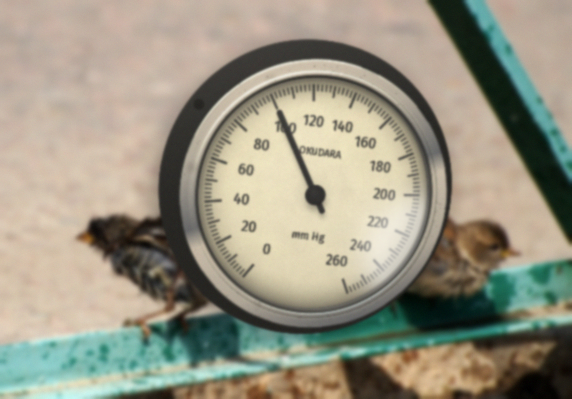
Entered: value=100 unit=mmHg
